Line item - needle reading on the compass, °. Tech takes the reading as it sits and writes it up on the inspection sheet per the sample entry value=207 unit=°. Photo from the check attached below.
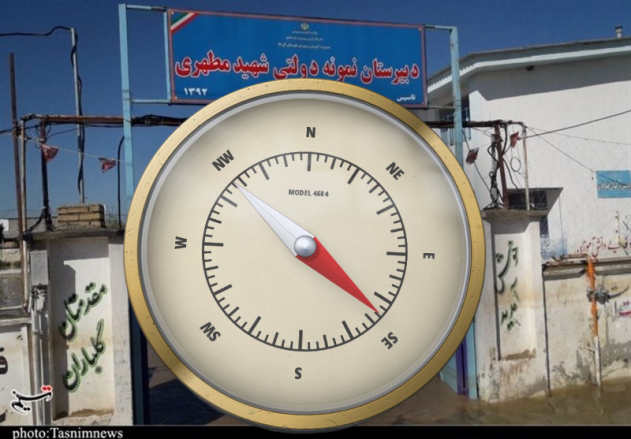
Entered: value=130 unit=°
